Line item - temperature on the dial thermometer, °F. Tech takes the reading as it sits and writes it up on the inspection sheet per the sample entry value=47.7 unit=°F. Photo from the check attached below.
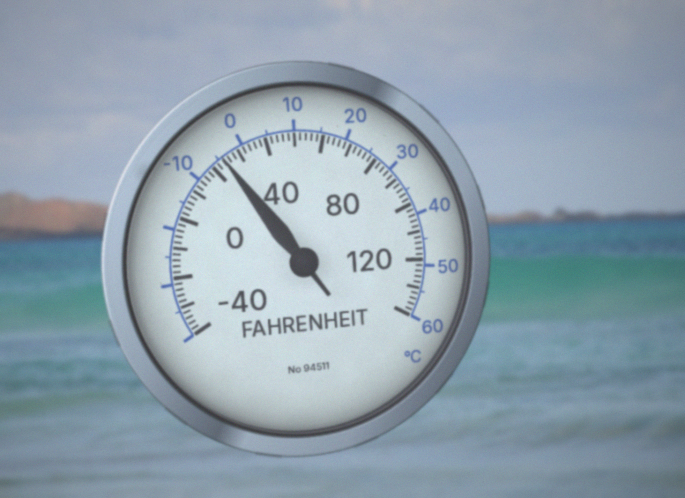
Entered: value=24 unit=°F
